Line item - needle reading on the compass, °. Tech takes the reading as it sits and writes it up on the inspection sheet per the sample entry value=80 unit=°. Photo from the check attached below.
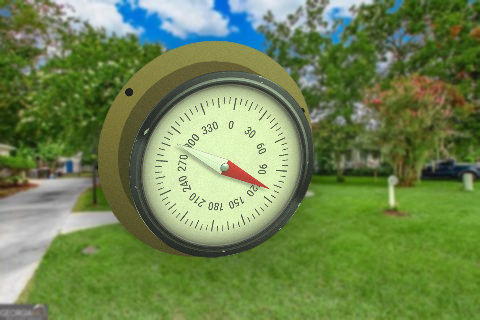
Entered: value=110 unit=°
